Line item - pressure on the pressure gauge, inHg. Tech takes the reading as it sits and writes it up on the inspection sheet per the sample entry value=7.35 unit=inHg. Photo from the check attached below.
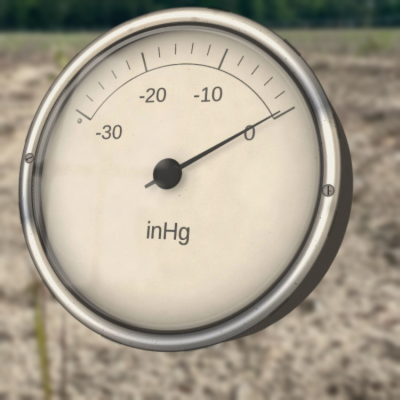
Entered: value=0 unit=inHg
